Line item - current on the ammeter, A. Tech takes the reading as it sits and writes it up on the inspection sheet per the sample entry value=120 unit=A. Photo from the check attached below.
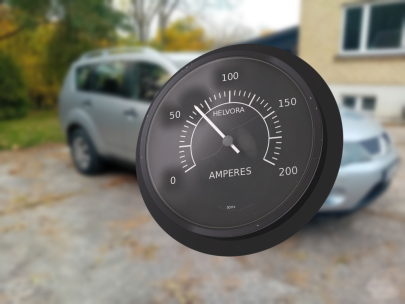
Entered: value=65 unit=A
